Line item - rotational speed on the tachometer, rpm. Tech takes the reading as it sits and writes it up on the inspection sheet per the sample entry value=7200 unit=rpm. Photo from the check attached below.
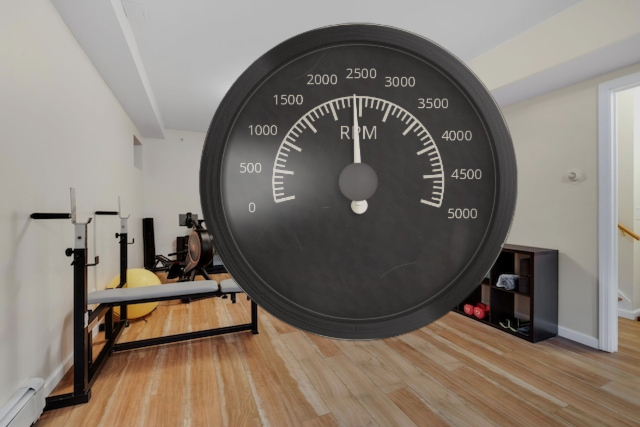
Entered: value=2400 unit=rpm
